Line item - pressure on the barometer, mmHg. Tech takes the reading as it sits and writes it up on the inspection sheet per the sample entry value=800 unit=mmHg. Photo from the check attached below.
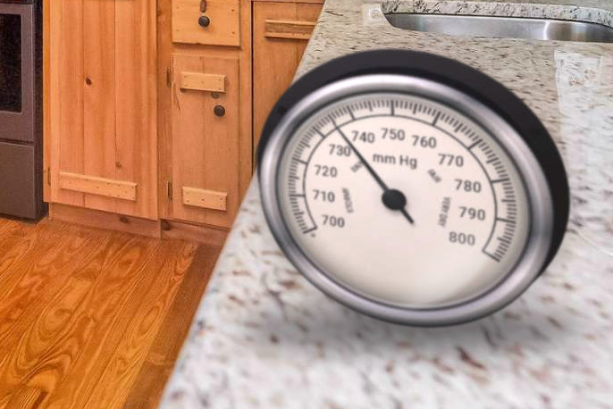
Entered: value=735 unit=mmHg
